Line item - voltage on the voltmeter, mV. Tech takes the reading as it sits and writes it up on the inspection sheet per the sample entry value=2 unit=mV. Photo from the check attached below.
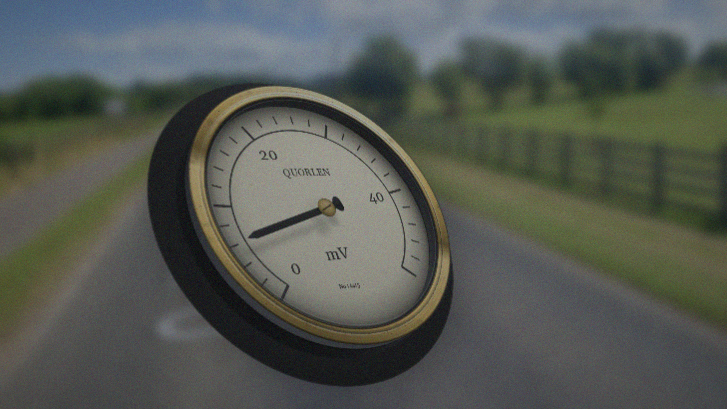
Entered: value=6 unit=mV
